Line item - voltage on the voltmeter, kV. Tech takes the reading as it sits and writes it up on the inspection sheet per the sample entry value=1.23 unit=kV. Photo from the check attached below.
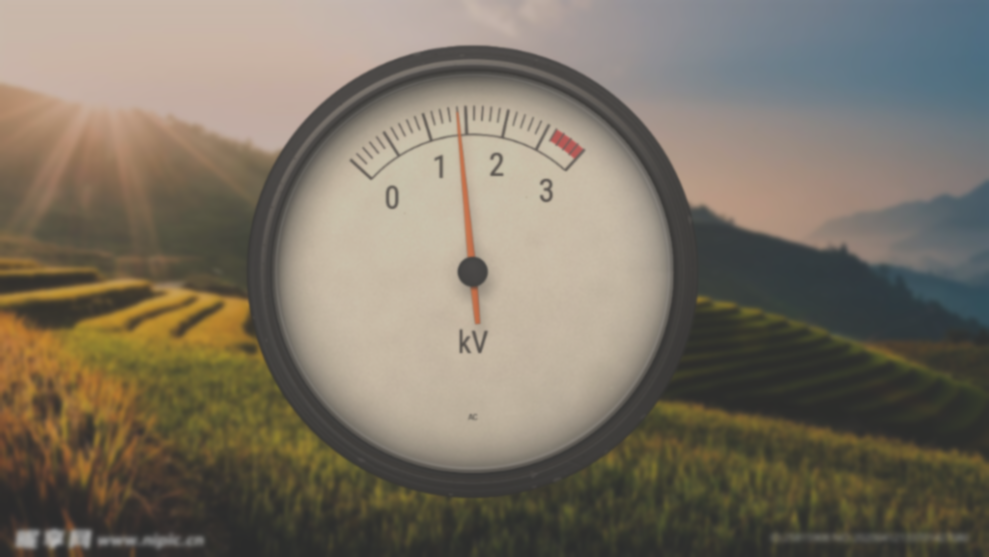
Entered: value=1.4 unit=kV
